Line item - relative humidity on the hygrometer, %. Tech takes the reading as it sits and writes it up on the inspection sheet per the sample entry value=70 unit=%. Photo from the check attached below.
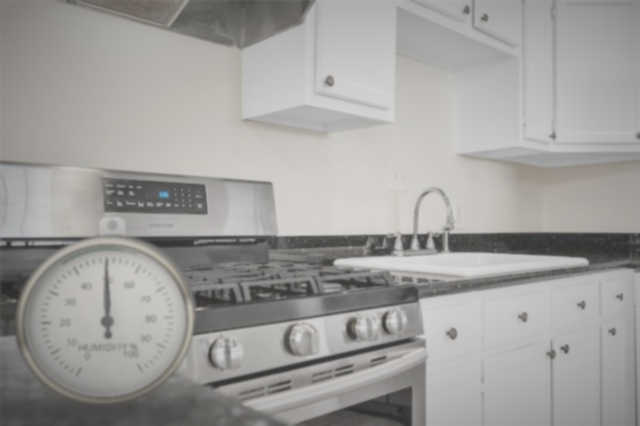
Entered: value=50 unit=%
